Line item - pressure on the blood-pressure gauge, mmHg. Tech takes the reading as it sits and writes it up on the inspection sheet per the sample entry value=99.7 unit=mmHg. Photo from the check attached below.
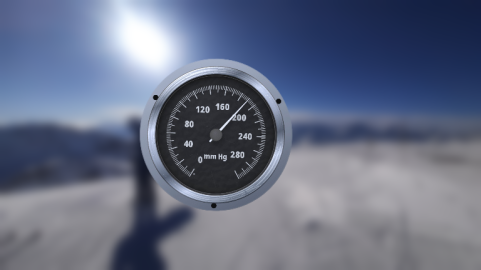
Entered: value=190 unit=mmHg
